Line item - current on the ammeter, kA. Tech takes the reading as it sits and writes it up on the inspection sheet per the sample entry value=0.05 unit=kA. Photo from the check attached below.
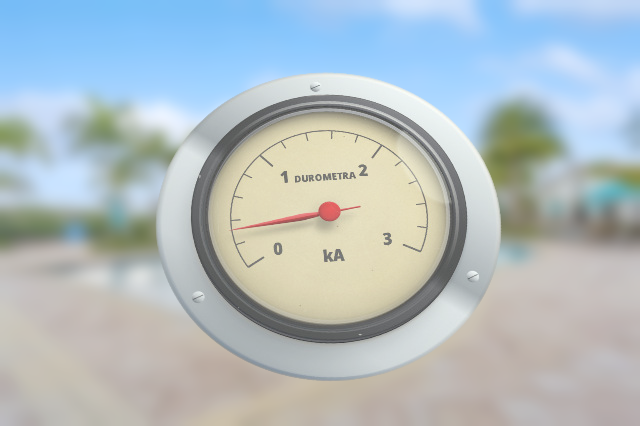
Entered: value=0.3 unit=kA
